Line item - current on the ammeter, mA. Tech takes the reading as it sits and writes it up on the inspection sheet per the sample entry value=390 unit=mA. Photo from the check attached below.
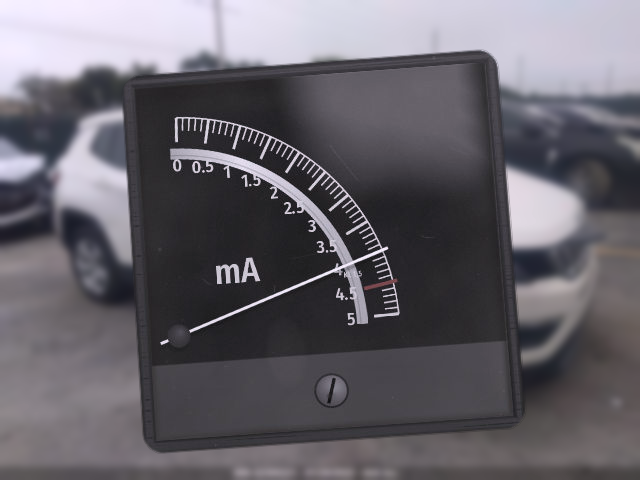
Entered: value=4 unit=mA
